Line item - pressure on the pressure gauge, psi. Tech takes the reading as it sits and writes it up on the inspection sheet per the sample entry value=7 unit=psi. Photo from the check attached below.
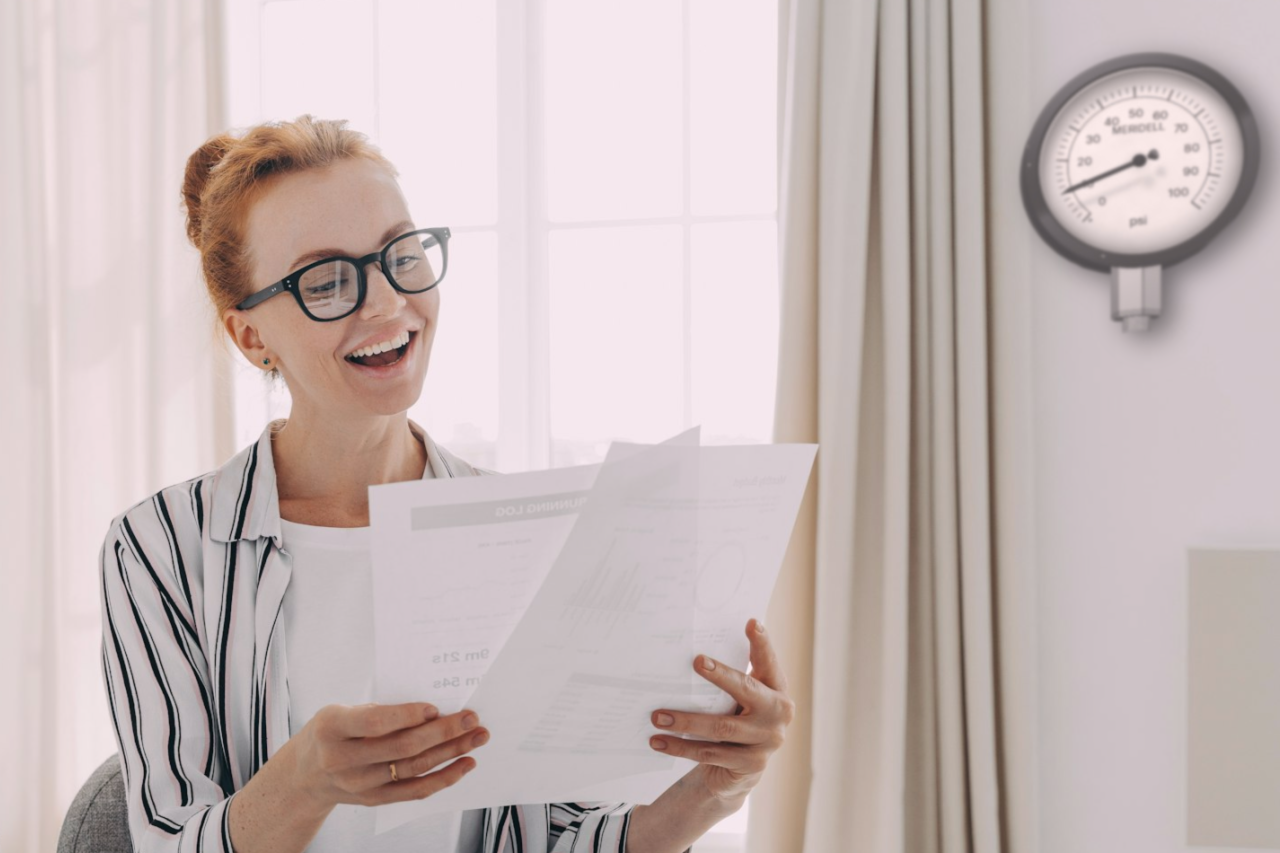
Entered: value=10 unit=psi
